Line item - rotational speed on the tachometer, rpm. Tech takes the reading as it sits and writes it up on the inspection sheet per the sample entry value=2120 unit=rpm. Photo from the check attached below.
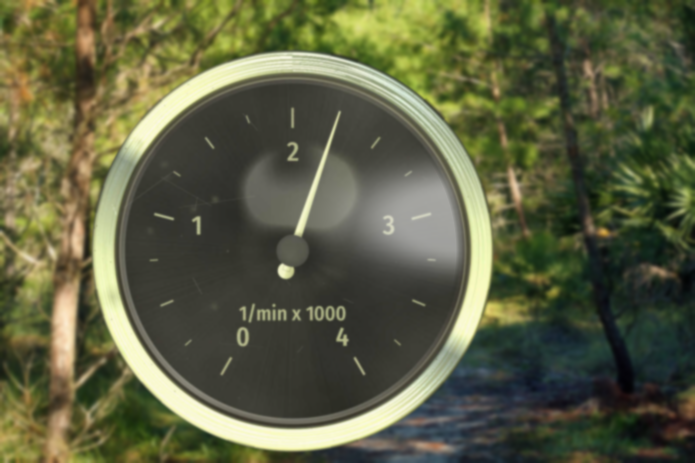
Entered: value=2250 unit=rpm
